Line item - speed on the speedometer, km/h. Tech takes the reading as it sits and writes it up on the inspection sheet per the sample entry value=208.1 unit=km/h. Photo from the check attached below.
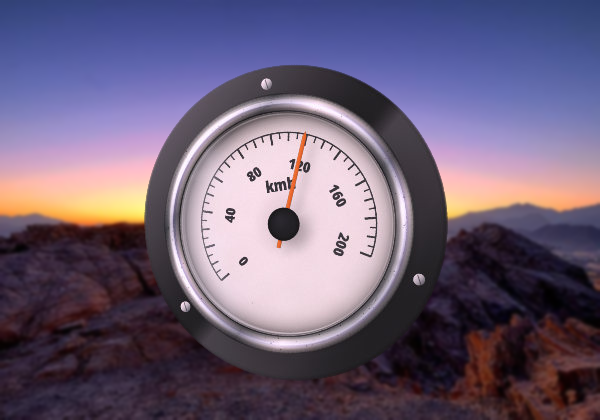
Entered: value=120 unit=km/h
